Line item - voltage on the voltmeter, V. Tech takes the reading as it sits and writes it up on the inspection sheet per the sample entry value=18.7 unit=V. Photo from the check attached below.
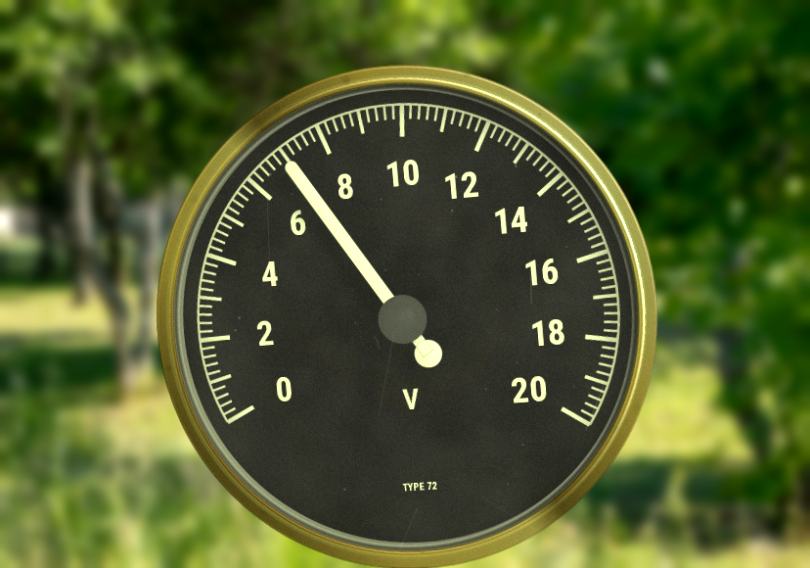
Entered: value=7 unit=V
